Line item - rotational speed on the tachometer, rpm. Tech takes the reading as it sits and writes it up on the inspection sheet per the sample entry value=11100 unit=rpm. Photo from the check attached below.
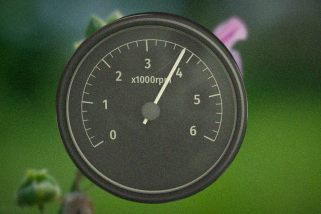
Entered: value=3800 unit=rpm
